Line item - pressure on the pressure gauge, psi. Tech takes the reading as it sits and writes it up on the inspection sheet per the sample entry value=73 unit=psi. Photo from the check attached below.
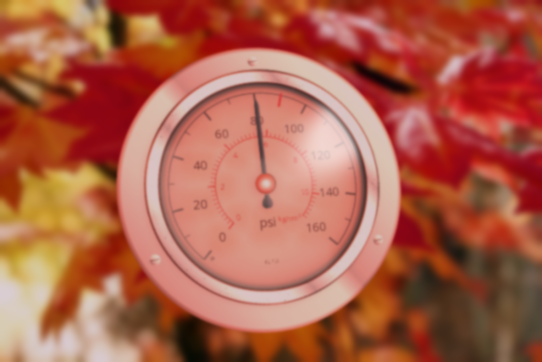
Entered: value=80 unit=psi
